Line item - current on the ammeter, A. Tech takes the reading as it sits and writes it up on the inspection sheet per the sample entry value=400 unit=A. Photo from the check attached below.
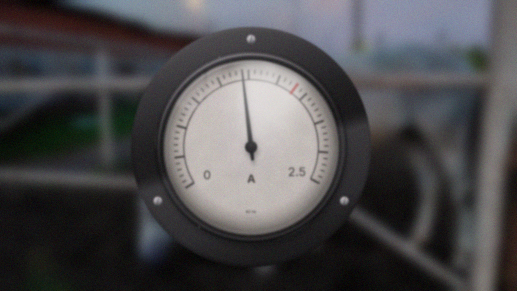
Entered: value=1.2 unit=A
